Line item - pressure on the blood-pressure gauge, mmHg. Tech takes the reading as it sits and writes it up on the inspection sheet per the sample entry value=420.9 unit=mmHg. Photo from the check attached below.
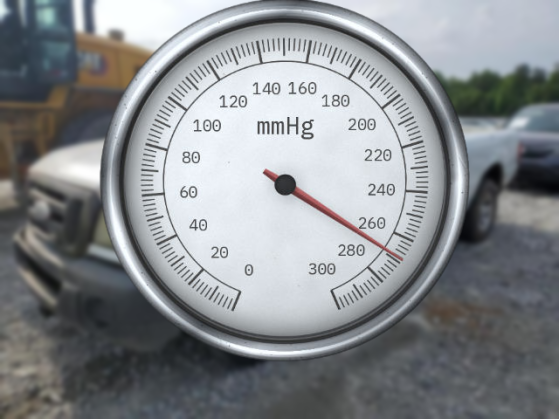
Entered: value=268 unit=mmHg
